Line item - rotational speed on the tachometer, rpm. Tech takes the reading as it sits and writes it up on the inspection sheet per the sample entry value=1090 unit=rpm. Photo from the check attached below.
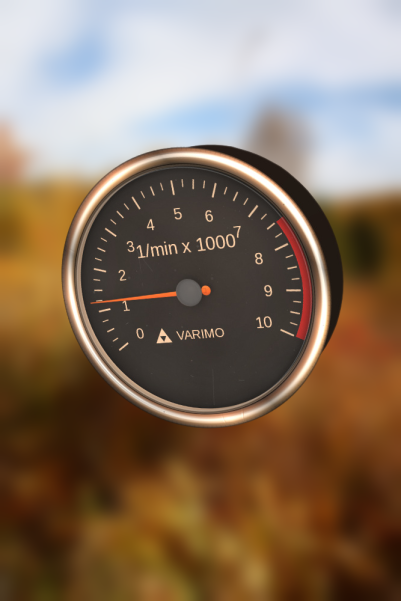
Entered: value=1250 unit=rpm
